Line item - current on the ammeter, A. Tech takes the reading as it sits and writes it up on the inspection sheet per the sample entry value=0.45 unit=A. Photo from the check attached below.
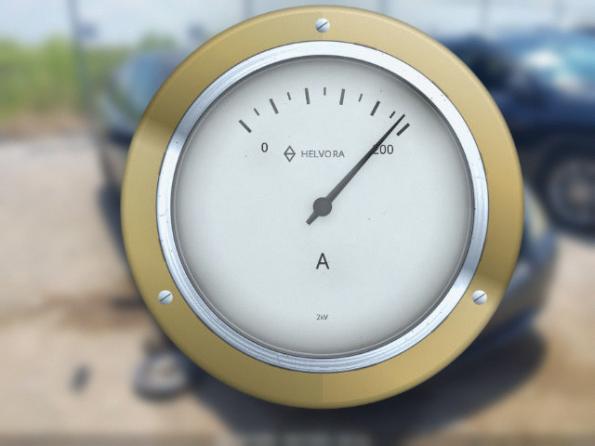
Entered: value=190 unit=A
